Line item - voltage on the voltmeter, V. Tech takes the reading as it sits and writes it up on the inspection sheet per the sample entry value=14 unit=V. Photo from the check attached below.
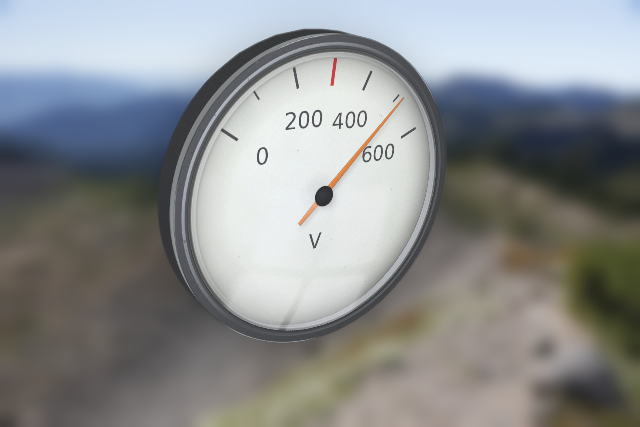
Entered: value=500 unit=V
